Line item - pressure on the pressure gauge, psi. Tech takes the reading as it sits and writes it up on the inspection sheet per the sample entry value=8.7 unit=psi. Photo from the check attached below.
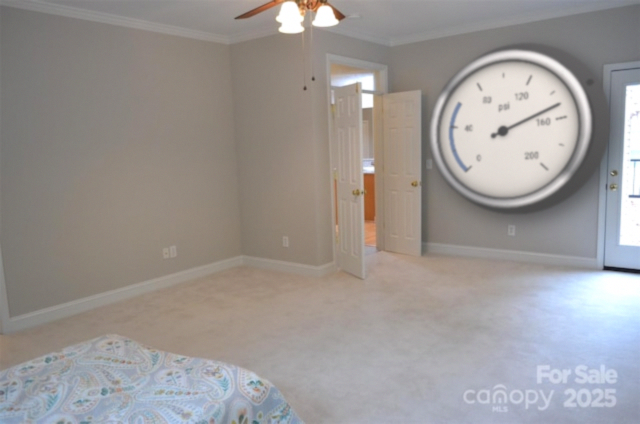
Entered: value=150 unit=psi
